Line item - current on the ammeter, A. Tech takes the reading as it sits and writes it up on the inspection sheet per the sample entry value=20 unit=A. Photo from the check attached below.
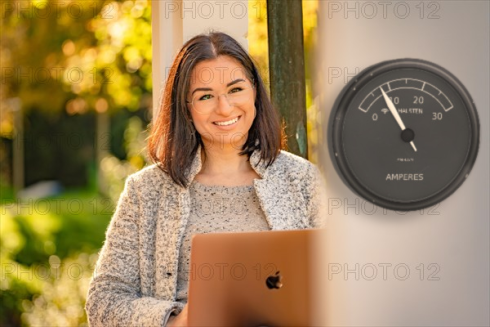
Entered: value=7.5 unit=A
